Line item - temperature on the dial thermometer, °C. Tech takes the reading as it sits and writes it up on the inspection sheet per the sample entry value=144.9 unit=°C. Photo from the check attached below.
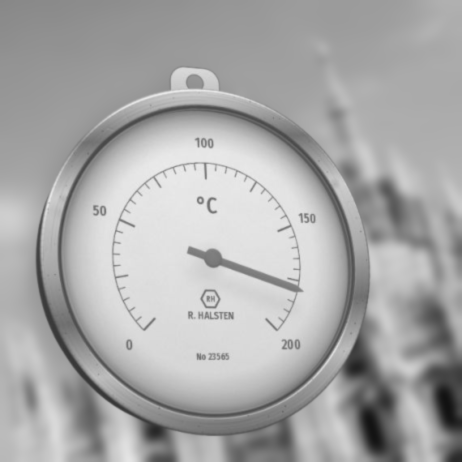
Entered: value=180 unit=°C
